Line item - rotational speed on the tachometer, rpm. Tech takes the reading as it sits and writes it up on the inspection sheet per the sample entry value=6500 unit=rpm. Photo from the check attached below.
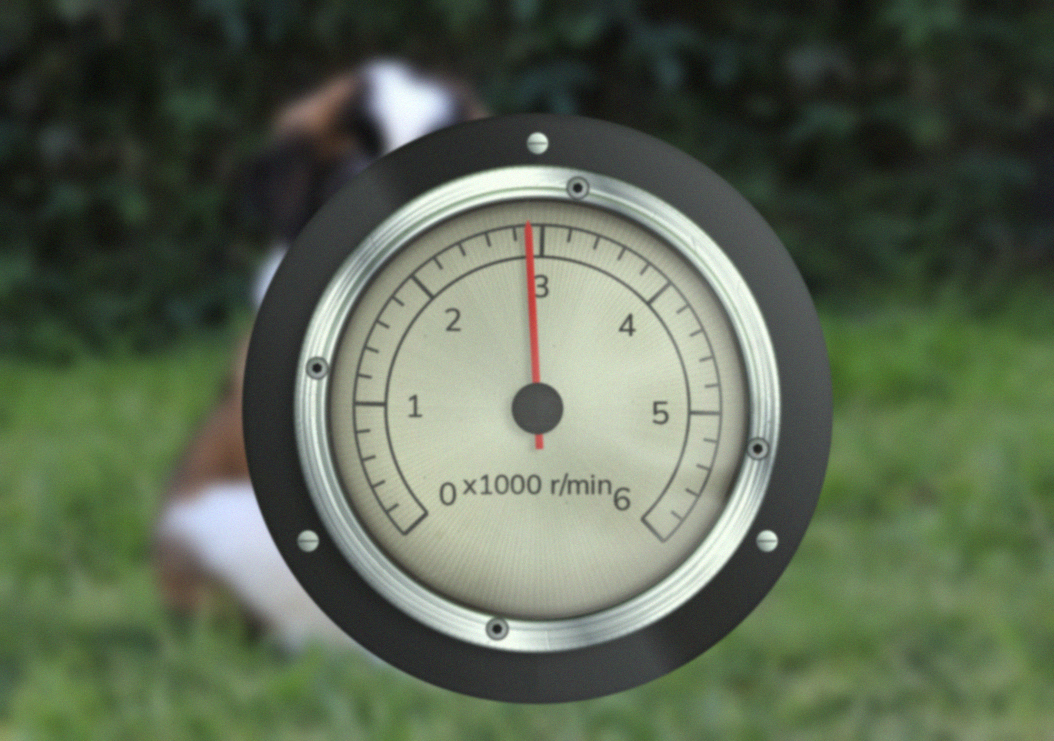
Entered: value=2900 unit=rpm
